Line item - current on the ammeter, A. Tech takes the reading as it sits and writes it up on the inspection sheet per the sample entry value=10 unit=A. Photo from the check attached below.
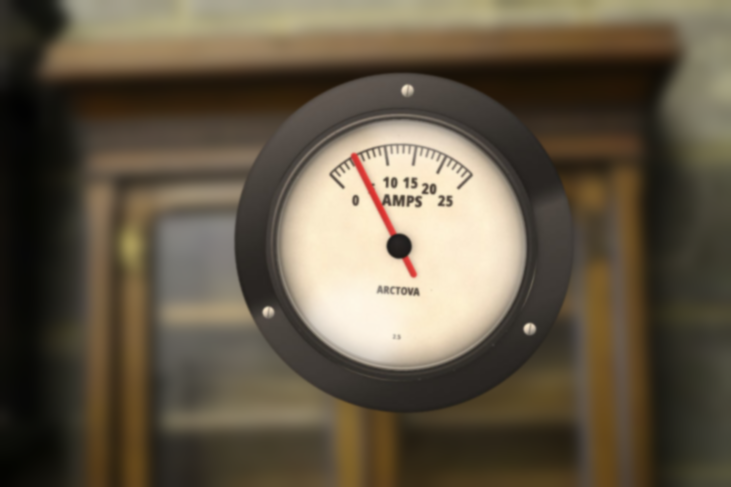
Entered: value=5 unit=A
